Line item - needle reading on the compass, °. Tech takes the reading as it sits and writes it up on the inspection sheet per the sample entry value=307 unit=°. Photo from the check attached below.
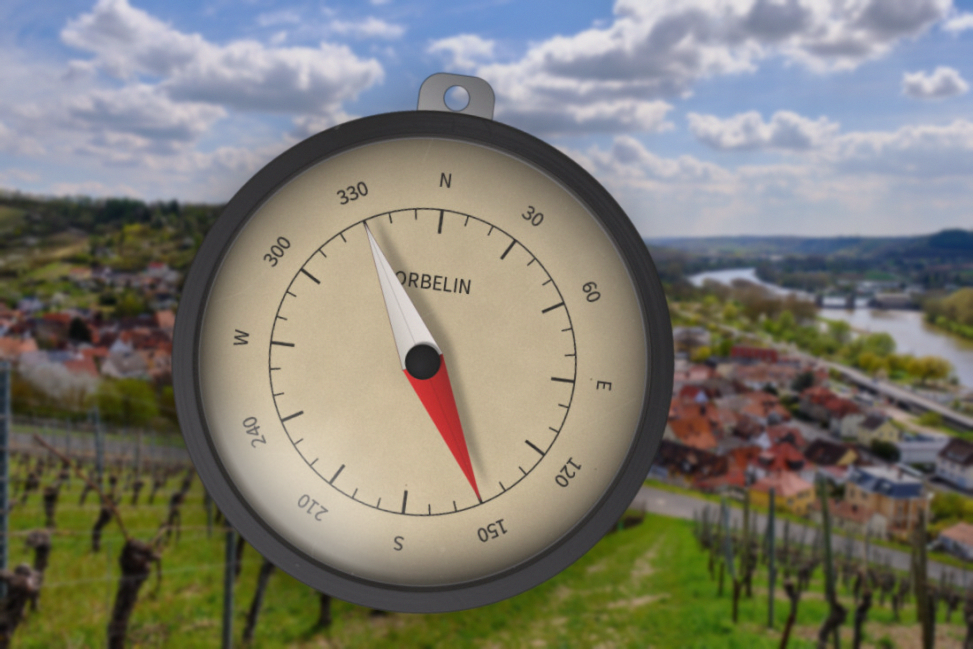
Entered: value=150 unit=°
